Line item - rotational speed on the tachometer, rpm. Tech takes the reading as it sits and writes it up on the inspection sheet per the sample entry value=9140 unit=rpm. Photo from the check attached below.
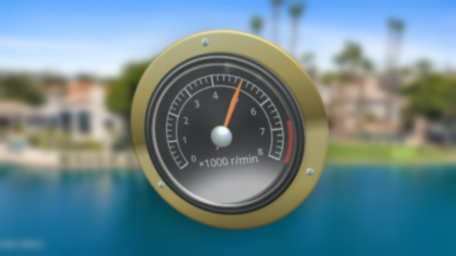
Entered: value=5000 unit=rpm
